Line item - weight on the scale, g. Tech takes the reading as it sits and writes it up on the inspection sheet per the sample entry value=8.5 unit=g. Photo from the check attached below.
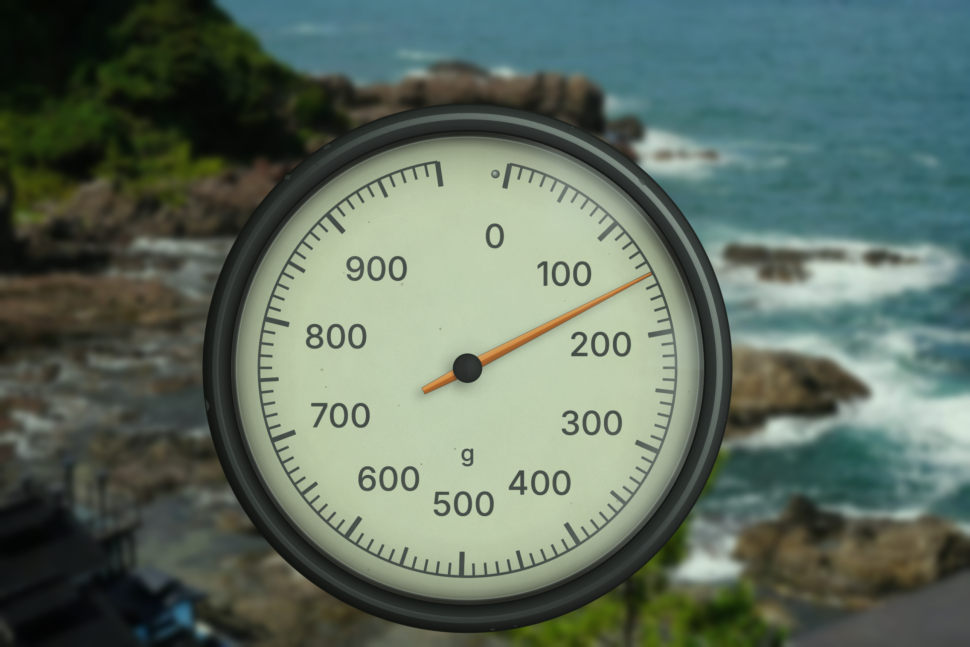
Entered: value=150 unit=g
